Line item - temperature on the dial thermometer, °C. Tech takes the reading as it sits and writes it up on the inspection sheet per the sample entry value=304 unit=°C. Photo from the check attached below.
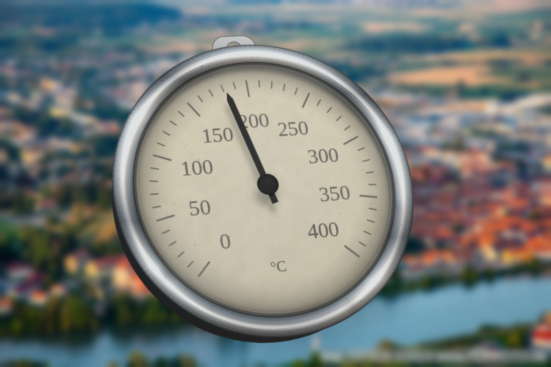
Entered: value=180 unit=°C
